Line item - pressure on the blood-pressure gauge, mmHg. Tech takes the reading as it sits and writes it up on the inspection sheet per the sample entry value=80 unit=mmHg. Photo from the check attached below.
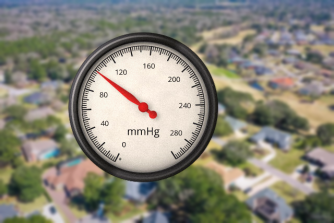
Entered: value=100 unit=mmHg
